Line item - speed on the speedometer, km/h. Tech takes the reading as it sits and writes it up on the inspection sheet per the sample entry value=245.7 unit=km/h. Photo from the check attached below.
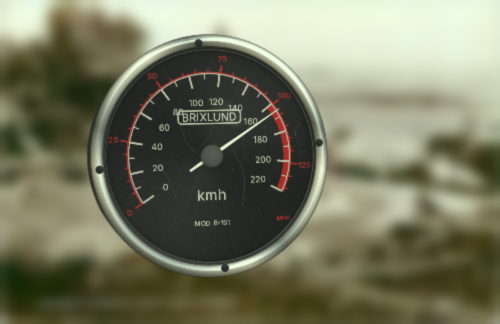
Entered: value=165 unit=km/h
